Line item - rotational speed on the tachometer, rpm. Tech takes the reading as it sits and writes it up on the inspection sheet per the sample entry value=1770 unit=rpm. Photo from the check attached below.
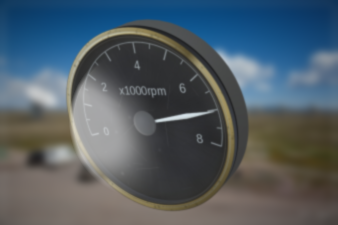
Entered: value=7000 unit=rpm
